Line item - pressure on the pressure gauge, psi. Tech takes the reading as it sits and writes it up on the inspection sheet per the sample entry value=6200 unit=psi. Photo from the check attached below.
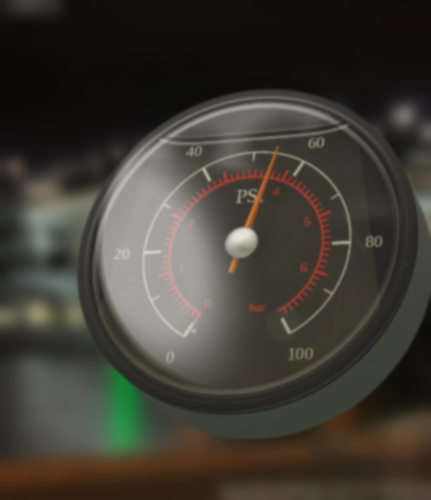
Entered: value=55 unit=psi
